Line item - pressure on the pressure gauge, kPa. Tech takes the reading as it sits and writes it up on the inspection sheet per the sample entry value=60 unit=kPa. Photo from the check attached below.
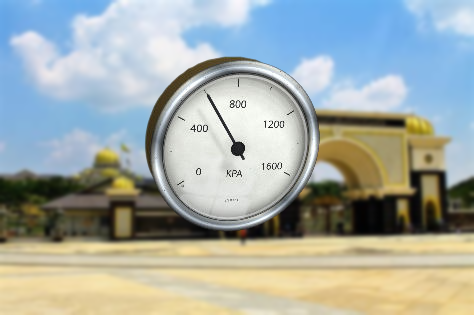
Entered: value=600 unit=kPa
